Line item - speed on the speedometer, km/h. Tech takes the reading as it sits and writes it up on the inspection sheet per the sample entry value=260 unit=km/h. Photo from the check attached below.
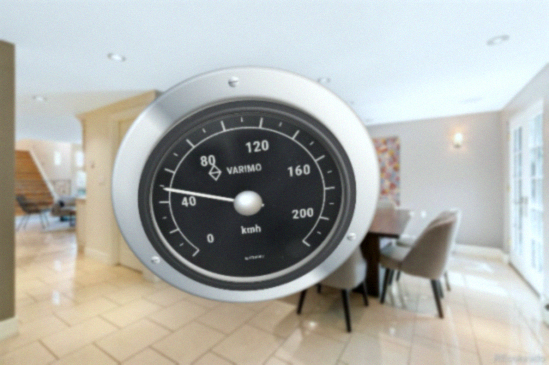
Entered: value=50 unit=km/h
